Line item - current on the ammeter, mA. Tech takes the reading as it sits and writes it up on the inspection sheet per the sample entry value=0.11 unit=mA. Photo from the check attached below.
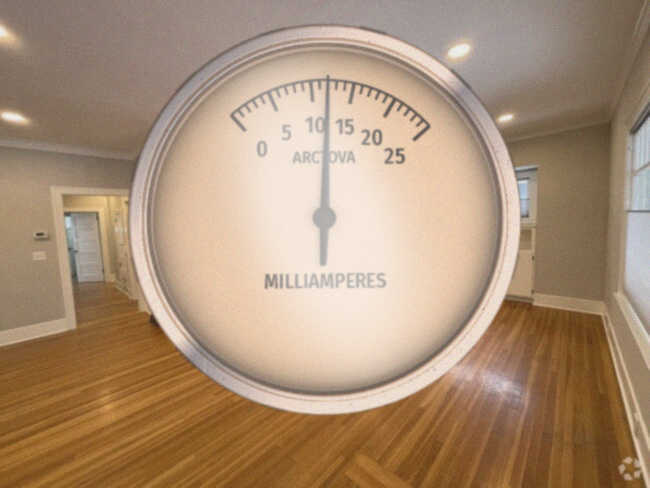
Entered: value=12 unit=mA
